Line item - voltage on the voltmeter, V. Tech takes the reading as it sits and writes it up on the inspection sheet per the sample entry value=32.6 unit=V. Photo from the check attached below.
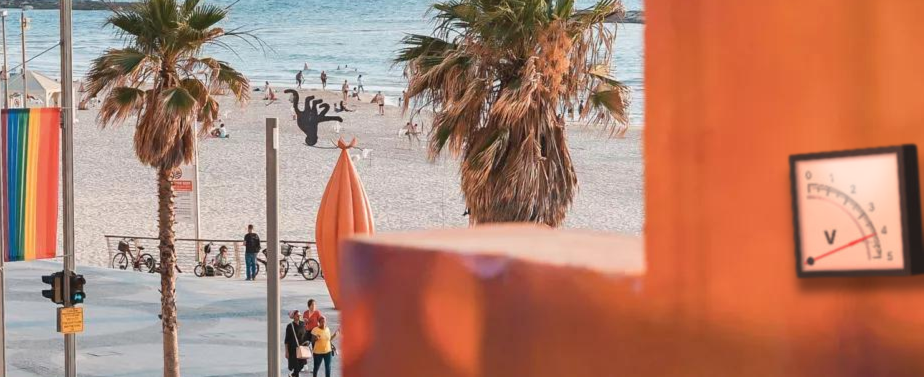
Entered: value=4 unit=V
